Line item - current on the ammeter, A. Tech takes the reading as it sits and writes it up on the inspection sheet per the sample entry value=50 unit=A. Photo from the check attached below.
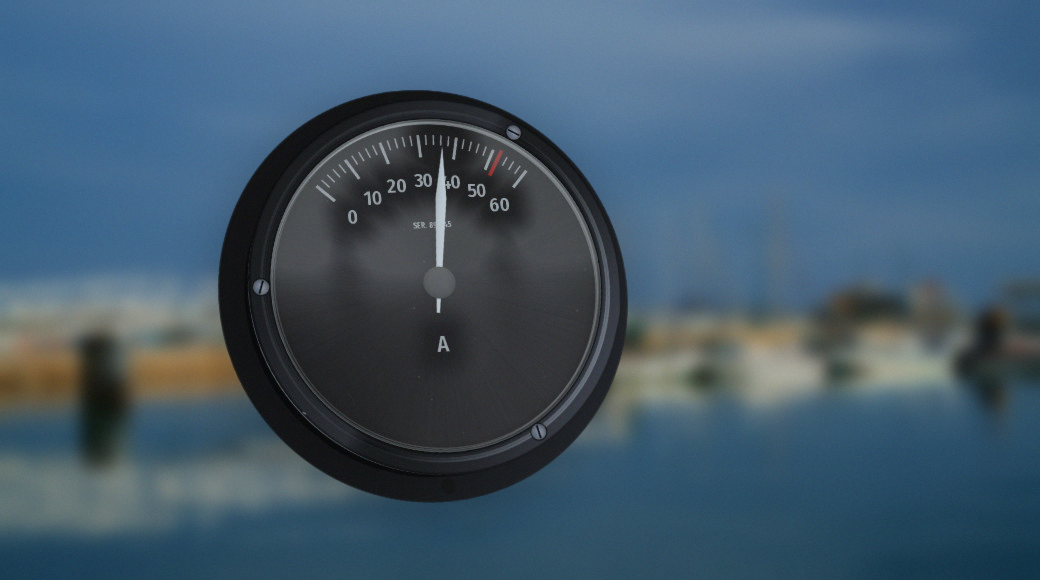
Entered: value=36 unit=A
